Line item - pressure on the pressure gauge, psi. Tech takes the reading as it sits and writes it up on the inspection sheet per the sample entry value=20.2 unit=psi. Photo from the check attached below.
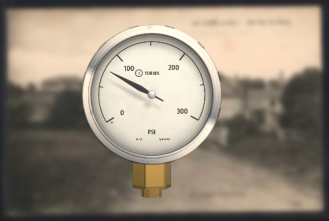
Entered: value=75 unit=psi
